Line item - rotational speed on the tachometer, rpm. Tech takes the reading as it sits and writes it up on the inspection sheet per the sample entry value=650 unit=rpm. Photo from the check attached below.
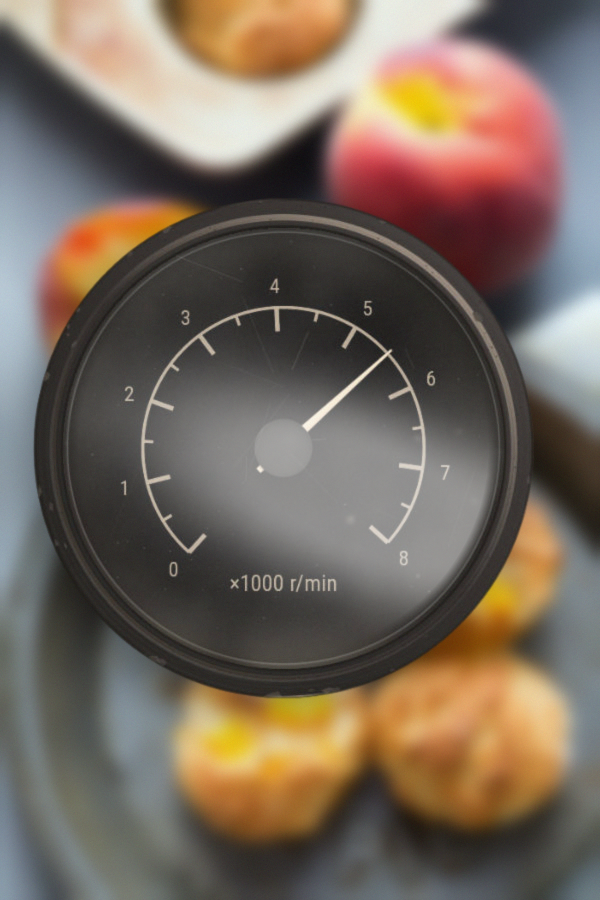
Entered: value=5500 unit=rpm
